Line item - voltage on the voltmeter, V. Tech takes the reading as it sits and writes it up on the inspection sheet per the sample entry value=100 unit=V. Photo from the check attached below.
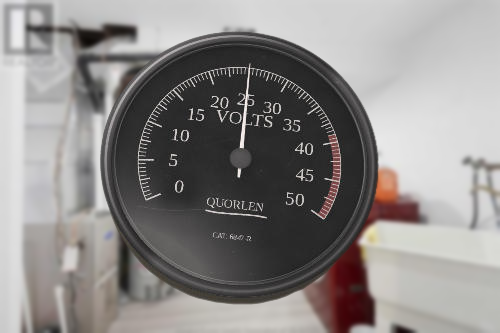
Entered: value=25 unit=V
